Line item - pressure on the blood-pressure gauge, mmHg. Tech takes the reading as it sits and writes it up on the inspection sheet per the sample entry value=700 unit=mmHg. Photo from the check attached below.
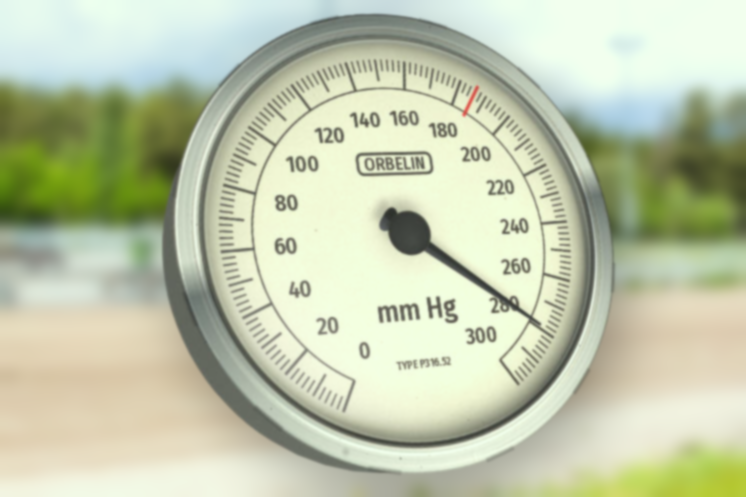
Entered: value=280 unit=mmHg
